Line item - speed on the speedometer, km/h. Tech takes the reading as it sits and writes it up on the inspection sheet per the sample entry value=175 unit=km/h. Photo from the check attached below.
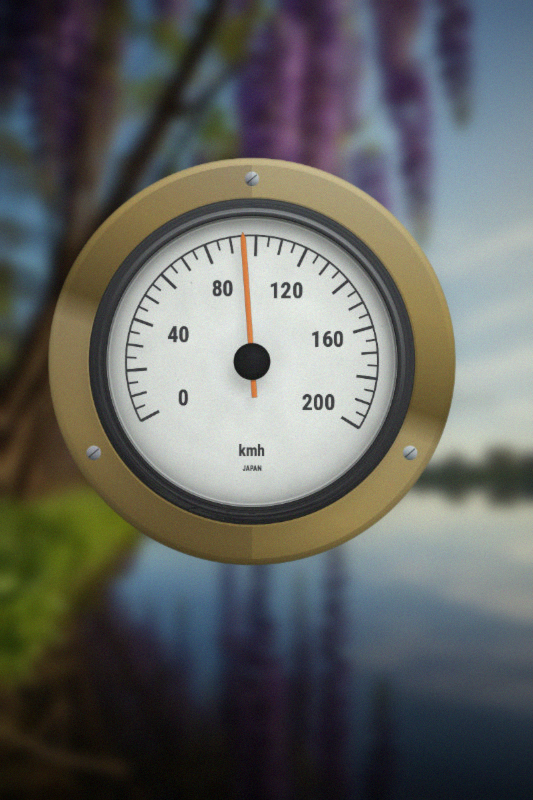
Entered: value=95 unit=km/h
